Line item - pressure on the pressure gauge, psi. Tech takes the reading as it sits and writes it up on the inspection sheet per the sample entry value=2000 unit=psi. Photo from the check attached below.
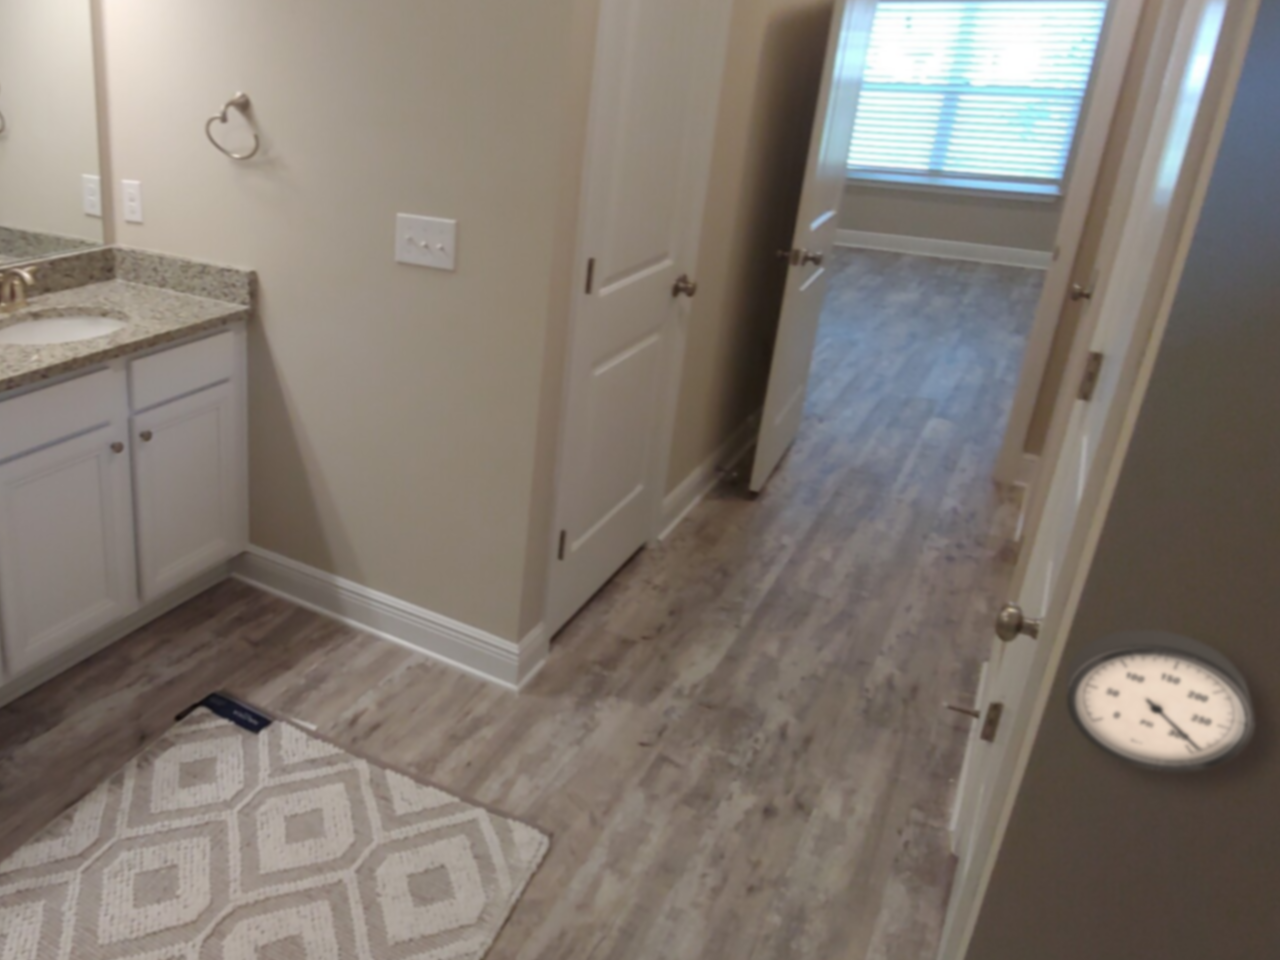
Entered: value=290 unit=psi
